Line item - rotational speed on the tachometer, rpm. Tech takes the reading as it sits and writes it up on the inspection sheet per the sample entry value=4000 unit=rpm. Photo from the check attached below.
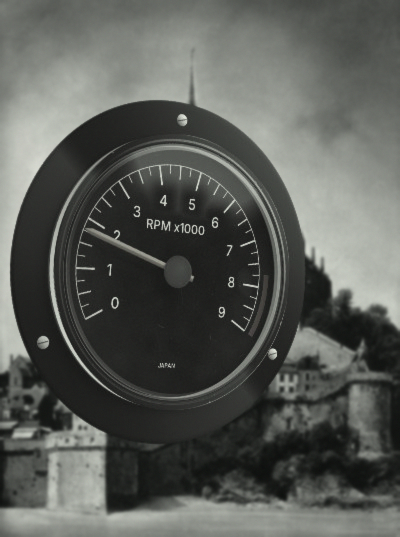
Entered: value=1750 unit=rpm
